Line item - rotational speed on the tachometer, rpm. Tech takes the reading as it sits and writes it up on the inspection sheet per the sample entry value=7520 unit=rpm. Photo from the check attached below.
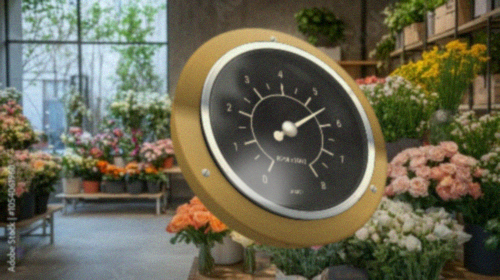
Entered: value=5500 unit=rpm
